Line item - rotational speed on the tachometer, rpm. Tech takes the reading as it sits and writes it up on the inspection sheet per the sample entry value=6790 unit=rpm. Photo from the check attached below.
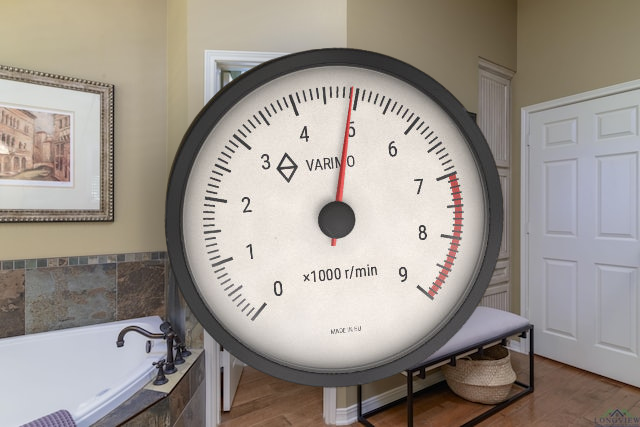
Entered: value=4900 unit=rpm
